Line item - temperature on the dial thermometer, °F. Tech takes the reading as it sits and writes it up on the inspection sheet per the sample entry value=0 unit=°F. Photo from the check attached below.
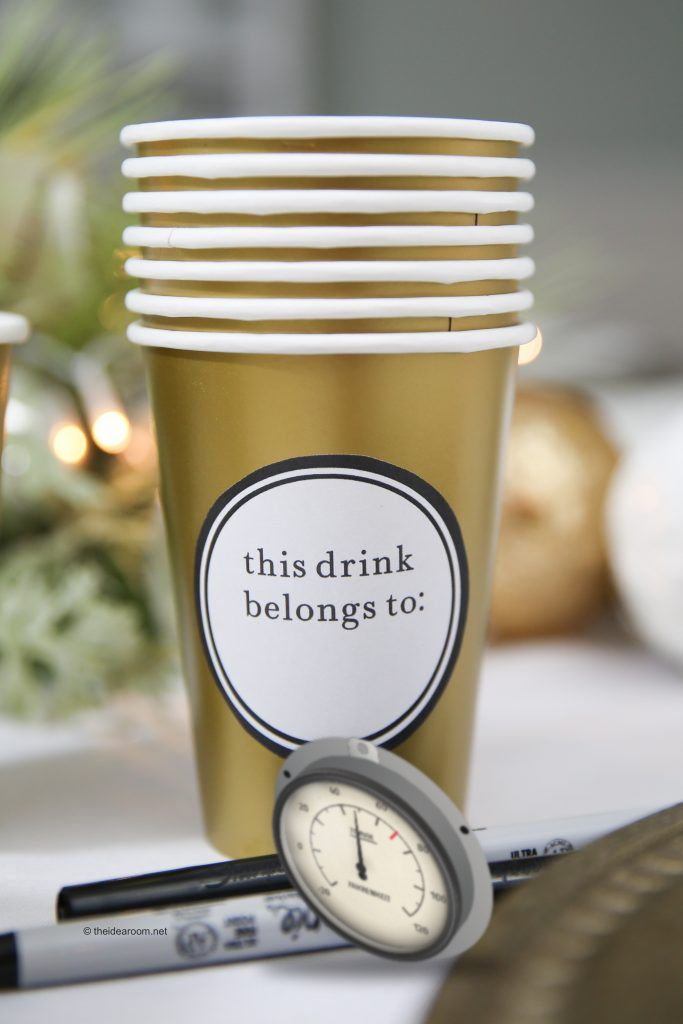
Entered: value=50 unit=°F
